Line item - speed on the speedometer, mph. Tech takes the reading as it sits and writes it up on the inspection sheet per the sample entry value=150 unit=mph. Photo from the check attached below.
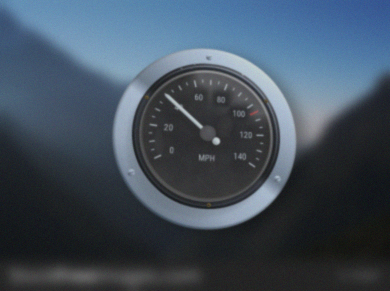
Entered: value=40 unit=mph
